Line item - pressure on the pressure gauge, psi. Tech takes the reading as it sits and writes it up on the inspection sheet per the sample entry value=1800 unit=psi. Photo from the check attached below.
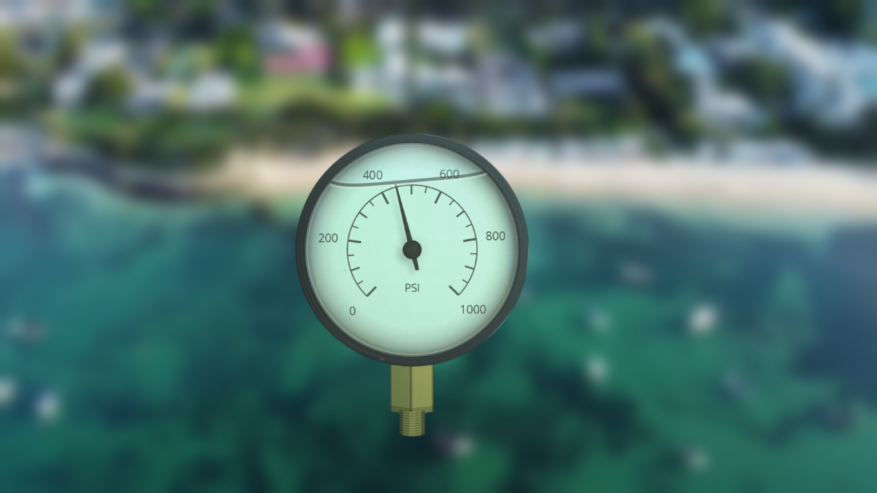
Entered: value=450 unit=psi
